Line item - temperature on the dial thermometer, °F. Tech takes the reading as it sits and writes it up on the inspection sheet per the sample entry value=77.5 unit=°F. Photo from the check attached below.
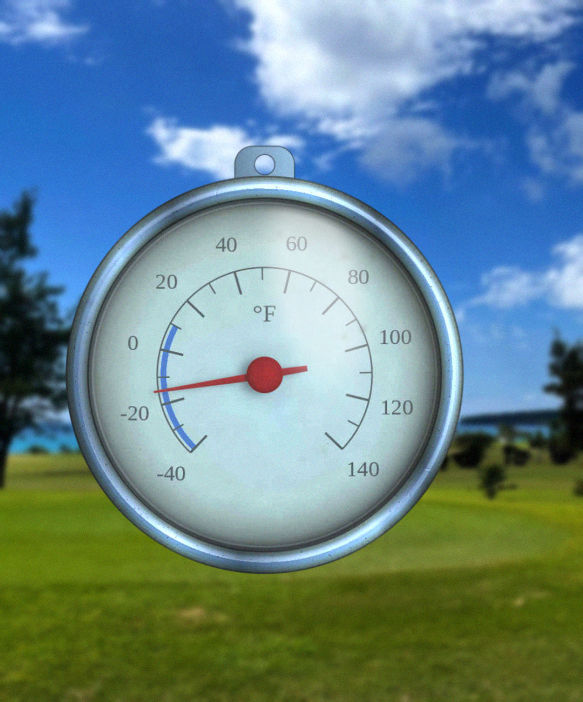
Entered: value=-15 unit=°F
